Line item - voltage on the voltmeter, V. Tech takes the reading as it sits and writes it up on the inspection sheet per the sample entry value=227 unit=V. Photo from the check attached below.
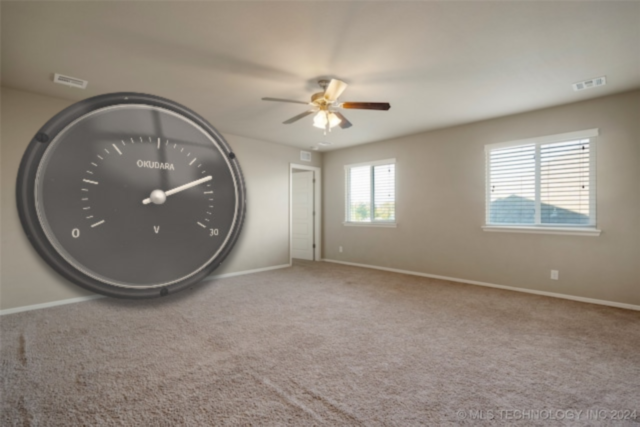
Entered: value=23 unit=V
